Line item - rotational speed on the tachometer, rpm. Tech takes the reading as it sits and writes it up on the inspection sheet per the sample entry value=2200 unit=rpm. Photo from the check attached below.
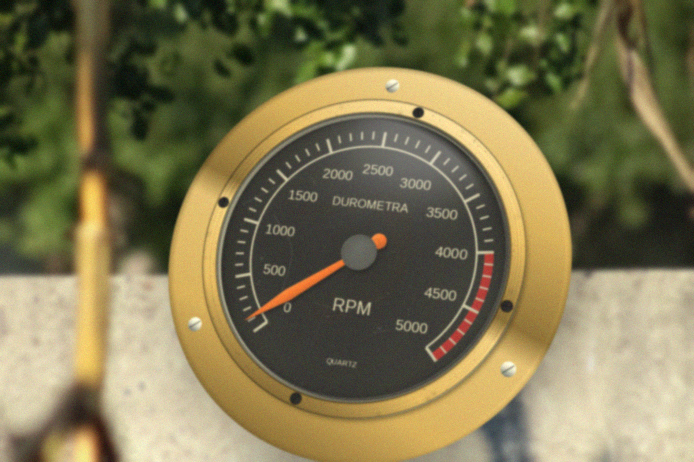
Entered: value=100 unit=rpm
